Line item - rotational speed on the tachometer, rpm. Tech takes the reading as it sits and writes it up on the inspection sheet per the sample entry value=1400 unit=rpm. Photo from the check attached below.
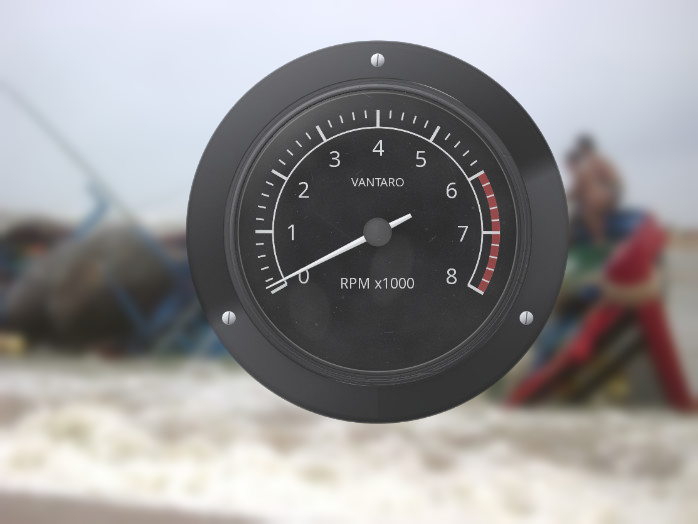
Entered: value=100 unit=rpm
